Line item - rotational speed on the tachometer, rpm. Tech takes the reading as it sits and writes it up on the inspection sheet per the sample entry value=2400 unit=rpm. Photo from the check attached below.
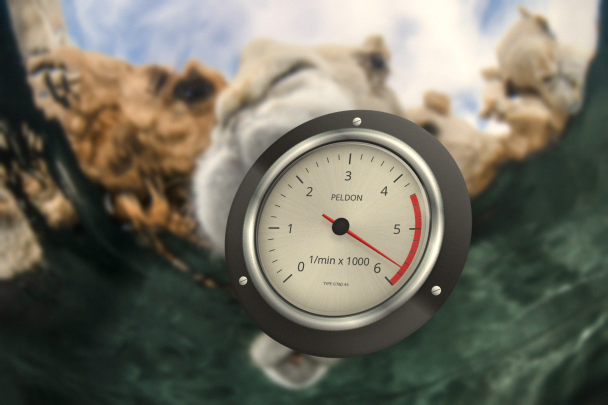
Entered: value=5700 unit=rpm
